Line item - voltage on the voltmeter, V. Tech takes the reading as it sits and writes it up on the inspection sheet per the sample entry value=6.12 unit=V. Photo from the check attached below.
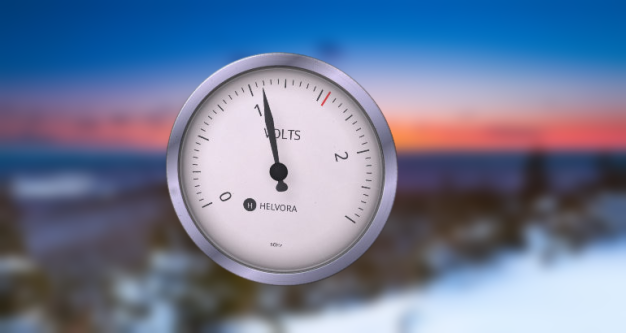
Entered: value=1.1 unit=V
